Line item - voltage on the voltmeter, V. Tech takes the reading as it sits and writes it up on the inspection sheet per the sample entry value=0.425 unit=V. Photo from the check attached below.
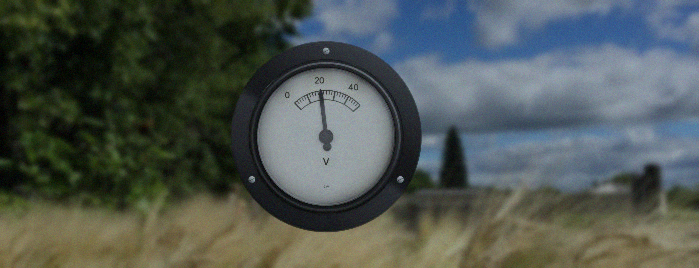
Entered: value=20 unit=V
